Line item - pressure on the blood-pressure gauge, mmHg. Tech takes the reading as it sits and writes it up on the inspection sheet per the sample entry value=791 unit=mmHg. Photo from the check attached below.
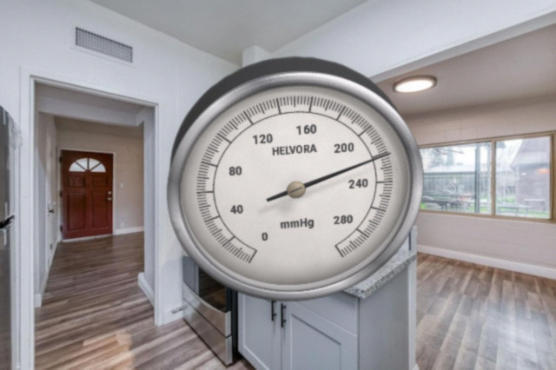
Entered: value=220 unit=mmHg
